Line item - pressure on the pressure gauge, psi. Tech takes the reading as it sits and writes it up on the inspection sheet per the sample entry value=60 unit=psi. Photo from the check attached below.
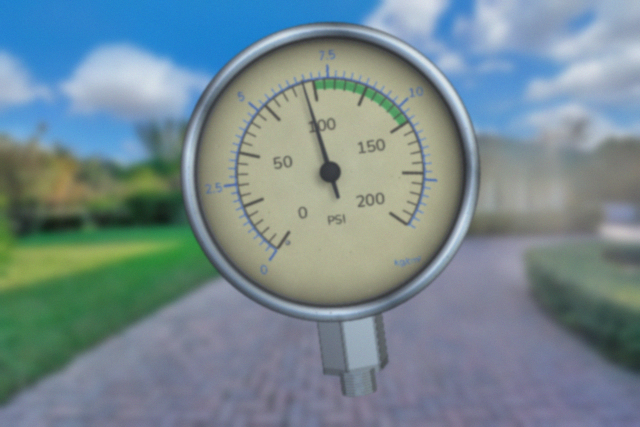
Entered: value=95 unit=psi
